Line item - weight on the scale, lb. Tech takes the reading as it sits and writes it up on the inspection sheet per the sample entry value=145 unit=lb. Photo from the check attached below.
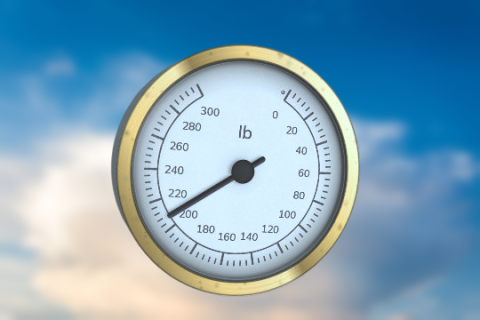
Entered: value=208 unit=lb
